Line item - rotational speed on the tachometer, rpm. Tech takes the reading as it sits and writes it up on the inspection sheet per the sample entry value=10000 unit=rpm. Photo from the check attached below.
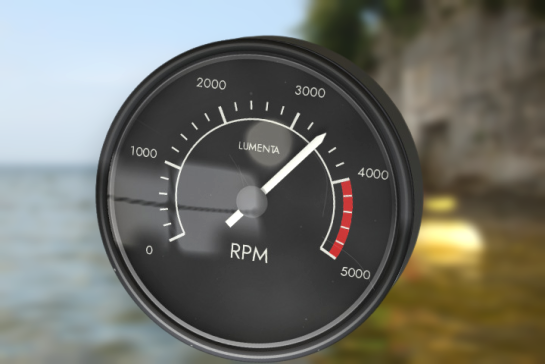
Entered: value=3400 unit=rpm
